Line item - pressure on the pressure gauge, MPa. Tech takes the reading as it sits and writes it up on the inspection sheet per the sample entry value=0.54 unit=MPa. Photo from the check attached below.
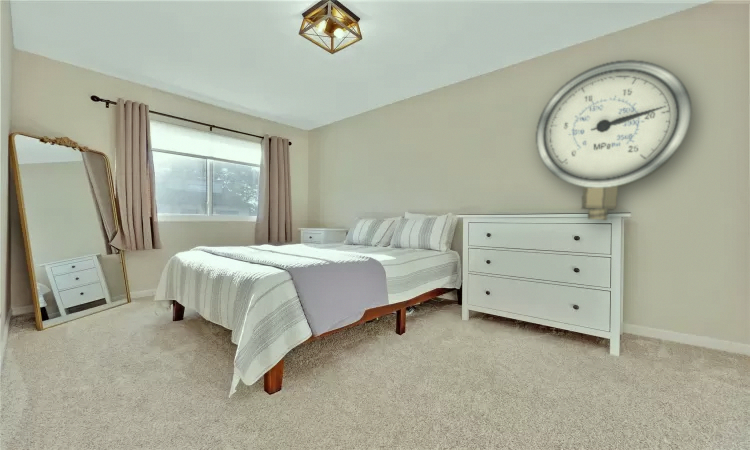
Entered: value=19.5 unit=MPa
